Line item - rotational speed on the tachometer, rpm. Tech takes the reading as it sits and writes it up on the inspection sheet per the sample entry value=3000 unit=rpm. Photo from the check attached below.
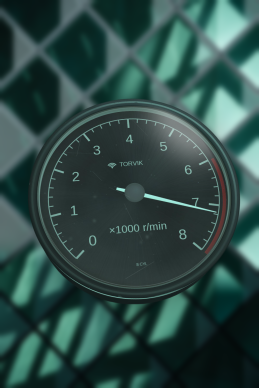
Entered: value=7200 unit=rpm
